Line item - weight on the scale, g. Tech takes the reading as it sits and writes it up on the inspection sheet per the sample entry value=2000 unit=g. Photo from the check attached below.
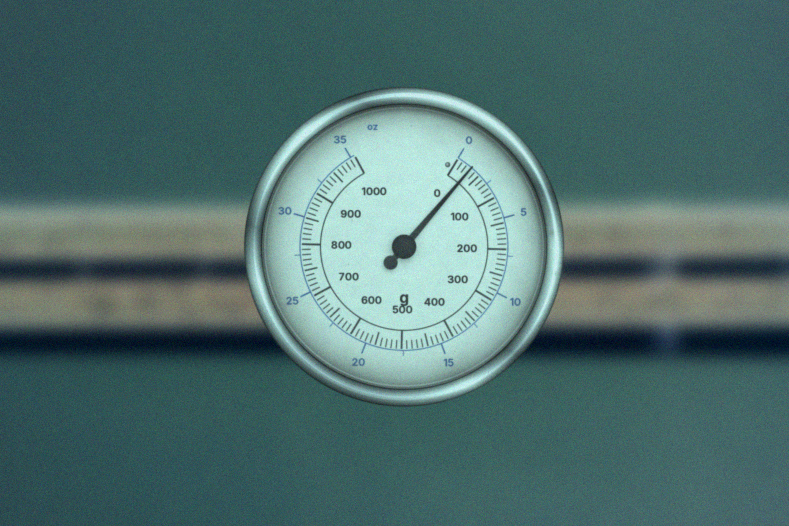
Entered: value=30 unit=g
